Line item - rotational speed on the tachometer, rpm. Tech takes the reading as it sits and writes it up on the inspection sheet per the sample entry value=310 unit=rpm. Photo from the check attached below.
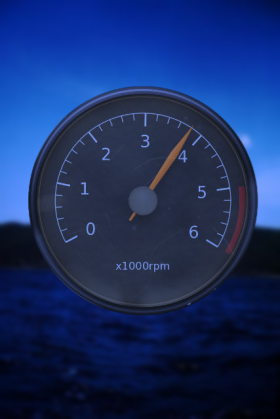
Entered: value=3800 unit=rpm
